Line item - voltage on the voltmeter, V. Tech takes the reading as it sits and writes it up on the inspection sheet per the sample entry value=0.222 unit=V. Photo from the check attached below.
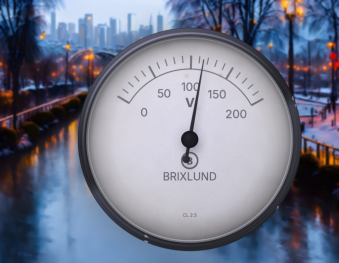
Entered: value=115 unit=V
